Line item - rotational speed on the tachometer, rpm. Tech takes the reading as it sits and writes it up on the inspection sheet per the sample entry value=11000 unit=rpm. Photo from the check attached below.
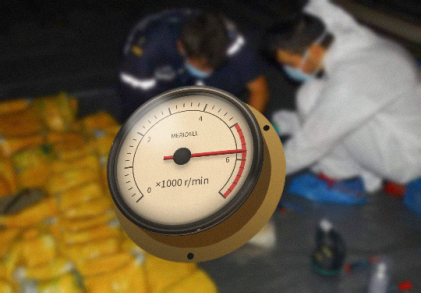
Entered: value=5800 unit=rpm
